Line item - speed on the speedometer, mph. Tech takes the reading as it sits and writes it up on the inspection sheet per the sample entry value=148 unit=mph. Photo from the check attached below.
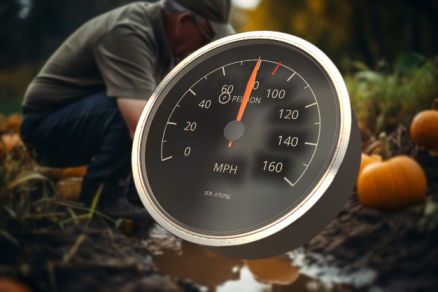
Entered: value=80 unit=mph
